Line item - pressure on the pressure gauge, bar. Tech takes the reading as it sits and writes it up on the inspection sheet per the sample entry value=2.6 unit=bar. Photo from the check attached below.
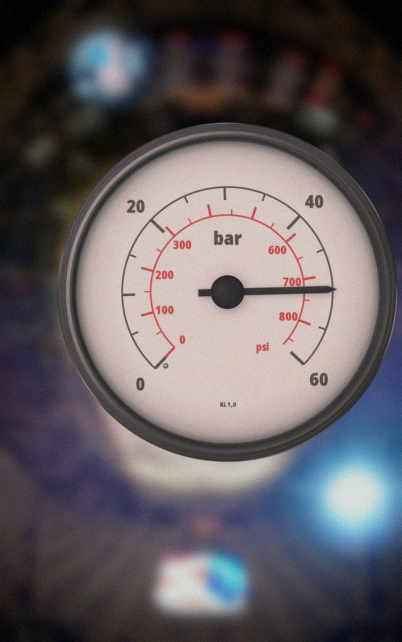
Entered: value=50 unit=bar
